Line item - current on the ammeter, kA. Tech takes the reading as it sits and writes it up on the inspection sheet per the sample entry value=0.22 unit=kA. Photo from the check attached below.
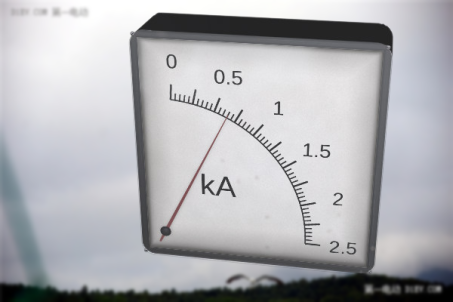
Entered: value=0.65 unit=kA
